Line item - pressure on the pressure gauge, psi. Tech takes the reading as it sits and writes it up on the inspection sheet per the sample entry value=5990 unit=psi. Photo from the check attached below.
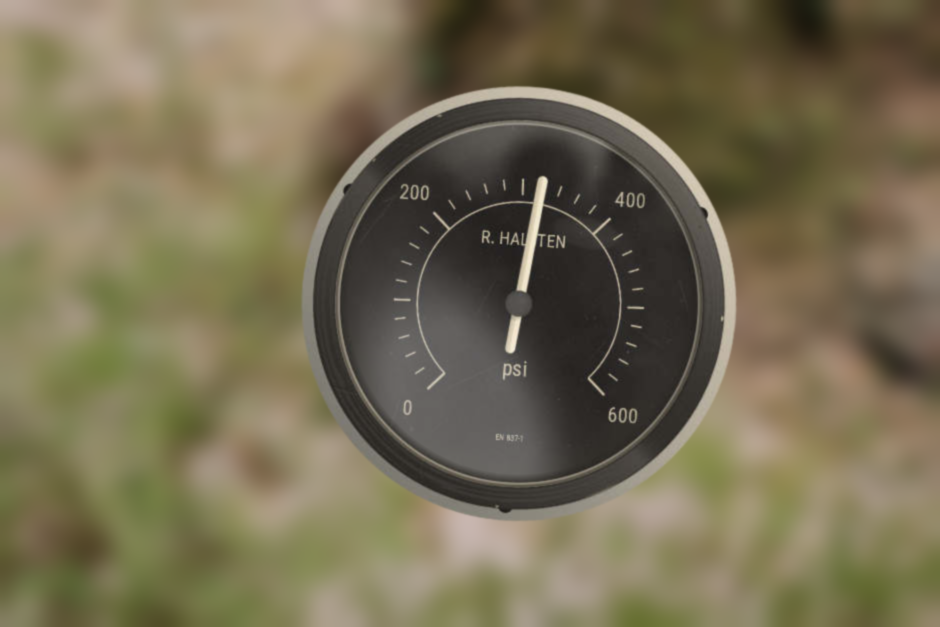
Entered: value=320 unit=psi
